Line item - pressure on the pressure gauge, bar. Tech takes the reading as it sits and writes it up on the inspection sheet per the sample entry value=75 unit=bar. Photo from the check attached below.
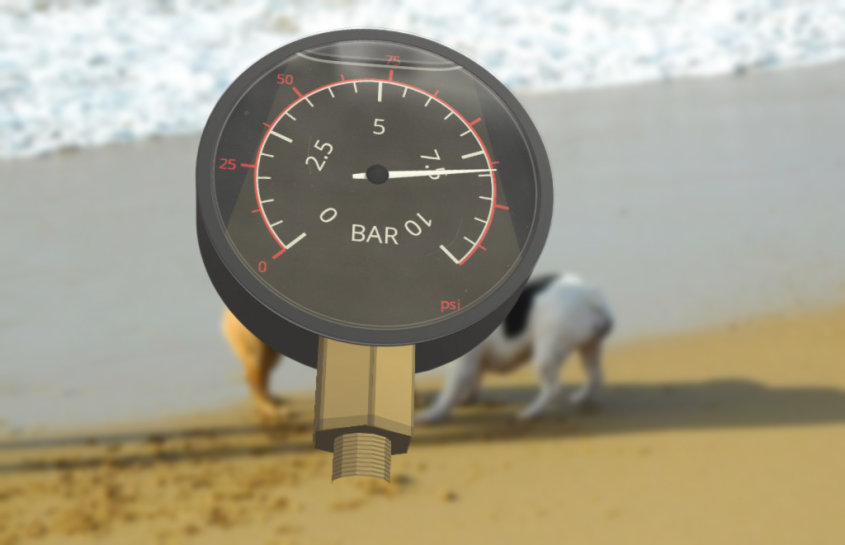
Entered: value=8 unit=bar
